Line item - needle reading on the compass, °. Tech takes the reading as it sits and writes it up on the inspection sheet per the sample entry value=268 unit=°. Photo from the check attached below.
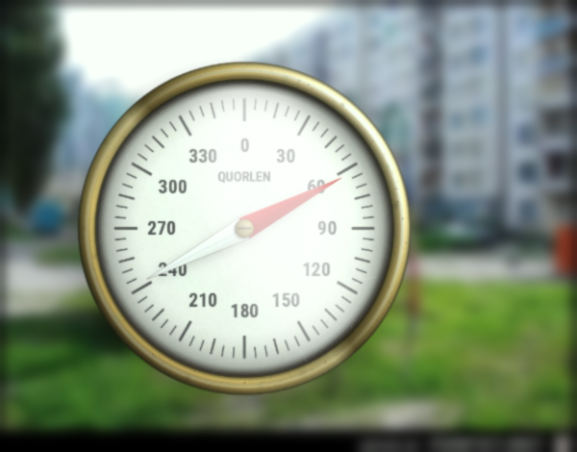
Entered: value=62.5 unit=°
